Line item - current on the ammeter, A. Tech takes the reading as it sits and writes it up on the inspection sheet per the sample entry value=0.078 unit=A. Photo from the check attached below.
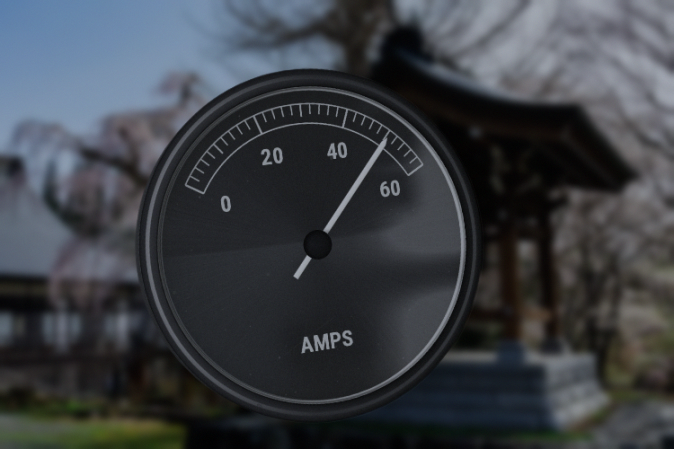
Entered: value=50 unit=A
